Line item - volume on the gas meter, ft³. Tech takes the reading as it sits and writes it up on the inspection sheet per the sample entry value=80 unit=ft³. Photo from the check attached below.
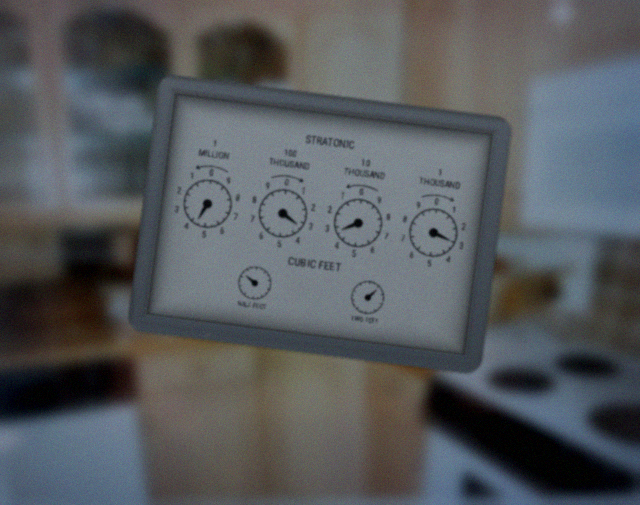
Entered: value=433300 unit=ft³
